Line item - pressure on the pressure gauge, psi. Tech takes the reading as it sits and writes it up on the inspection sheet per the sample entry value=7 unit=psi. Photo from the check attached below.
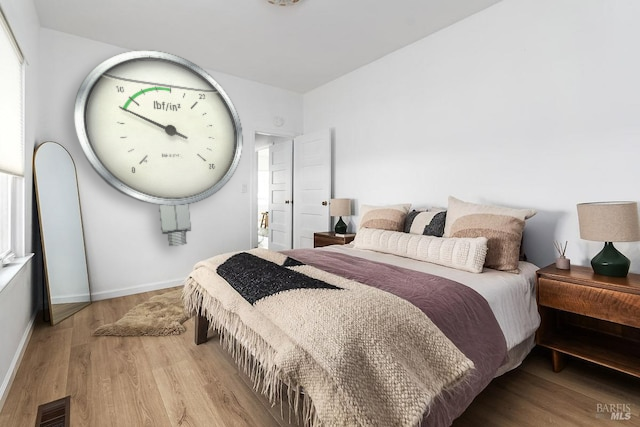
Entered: value=8 unit=psi
